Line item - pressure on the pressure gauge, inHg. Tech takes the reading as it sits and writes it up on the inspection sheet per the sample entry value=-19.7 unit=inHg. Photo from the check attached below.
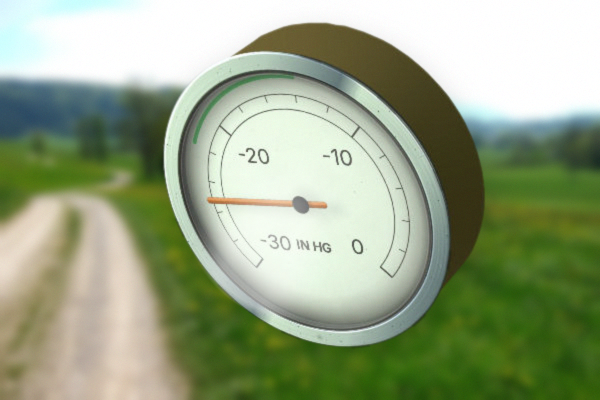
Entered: value=-25 unit=inHg
